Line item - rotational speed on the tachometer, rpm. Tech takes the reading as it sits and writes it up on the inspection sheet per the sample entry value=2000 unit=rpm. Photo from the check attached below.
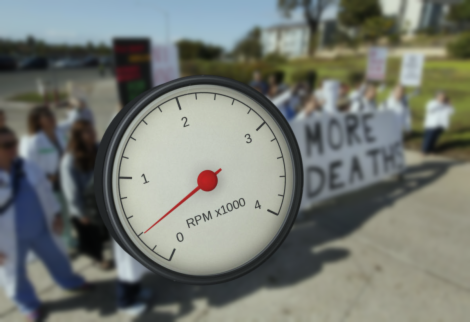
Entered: value=400 unit=rpm
